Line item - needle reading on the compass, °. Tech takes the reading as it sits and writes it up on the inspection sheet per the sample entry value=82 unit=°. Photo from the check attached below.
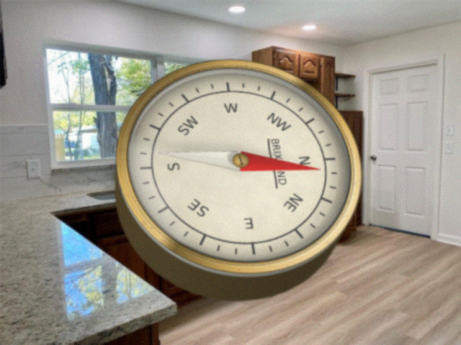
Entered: value=10 unit=°
